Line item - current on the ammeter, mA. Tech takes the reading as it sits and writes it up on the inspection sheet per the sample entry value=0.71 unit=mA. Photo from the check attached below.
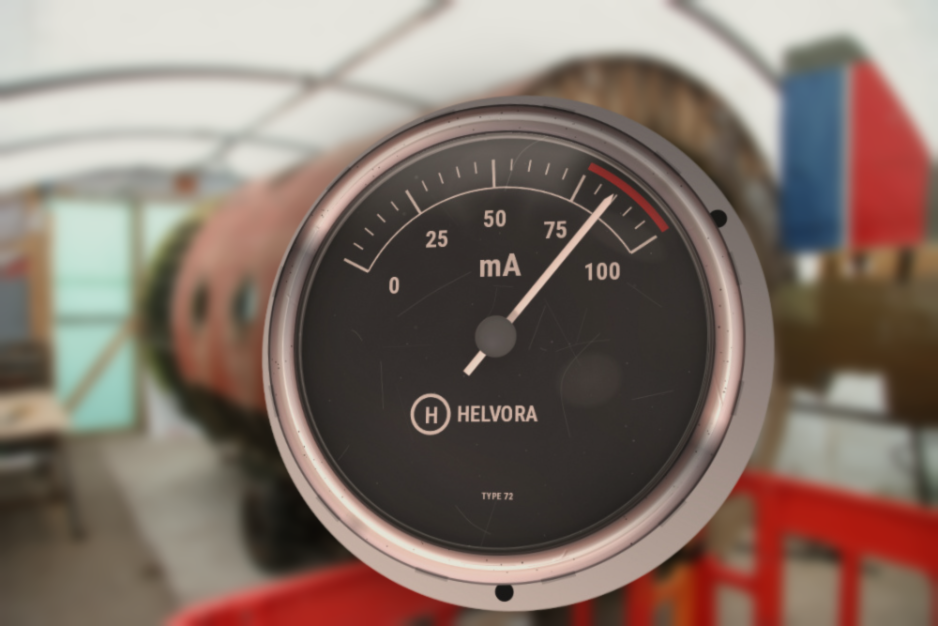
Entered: value=85 unit=mA
